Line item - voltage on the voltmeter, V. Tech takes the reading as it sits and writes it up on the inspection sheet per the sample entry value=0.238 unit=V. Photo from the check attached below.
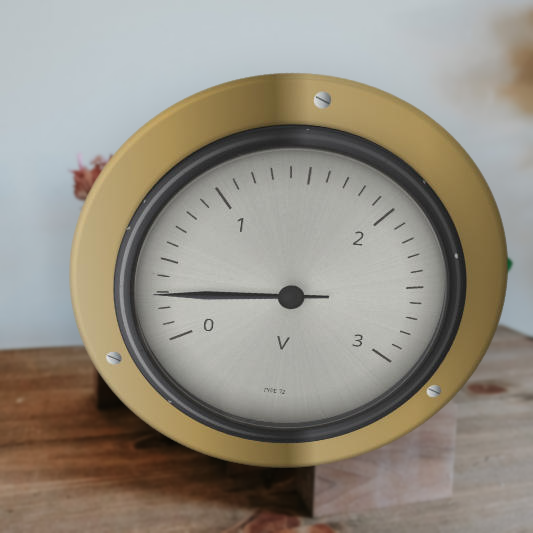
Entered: value=0.3 unit=V
